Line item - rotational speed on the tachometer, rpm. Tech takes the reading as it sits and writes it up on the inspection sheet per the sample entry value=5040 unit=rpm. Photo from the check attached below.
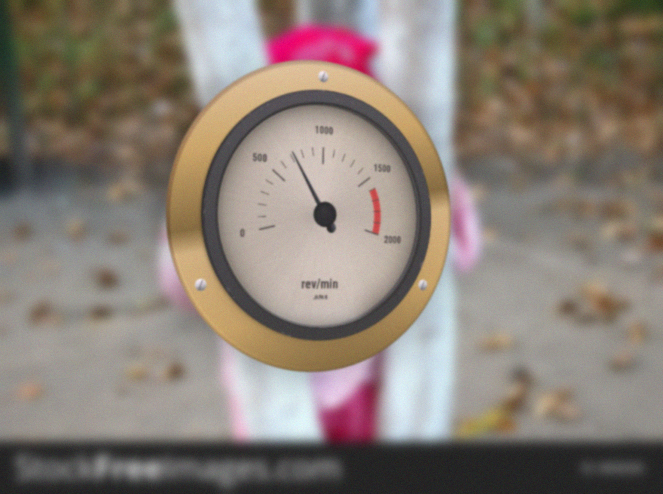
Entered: value=700 unit=rpm
